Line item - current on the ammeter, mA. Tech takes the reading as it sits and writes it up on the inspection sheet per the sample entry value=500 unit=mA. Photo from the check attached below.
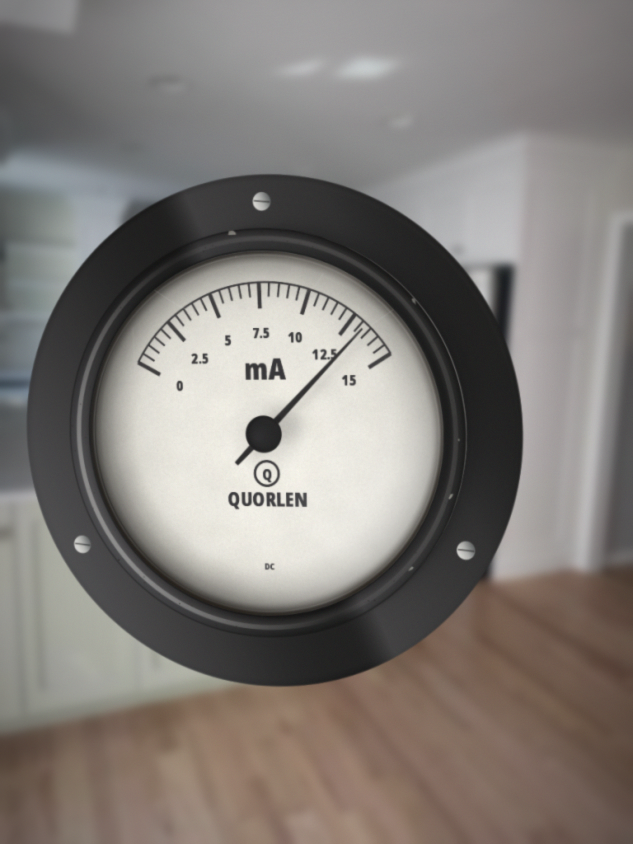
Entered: value=13.25 unit=mA
